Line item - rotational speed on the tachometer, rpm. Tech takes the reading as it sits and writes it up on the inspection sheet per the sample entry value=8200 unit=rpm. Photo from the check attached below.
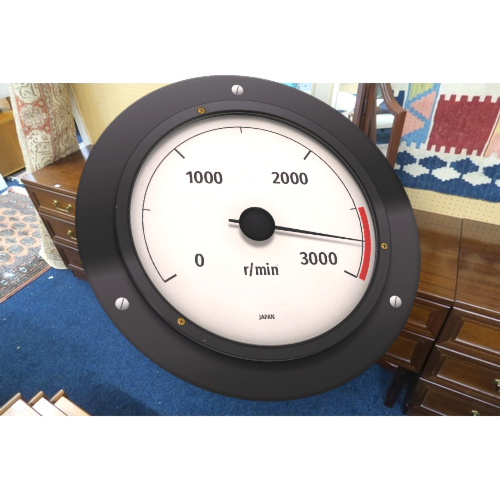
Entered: value=2750 unit=rpm
